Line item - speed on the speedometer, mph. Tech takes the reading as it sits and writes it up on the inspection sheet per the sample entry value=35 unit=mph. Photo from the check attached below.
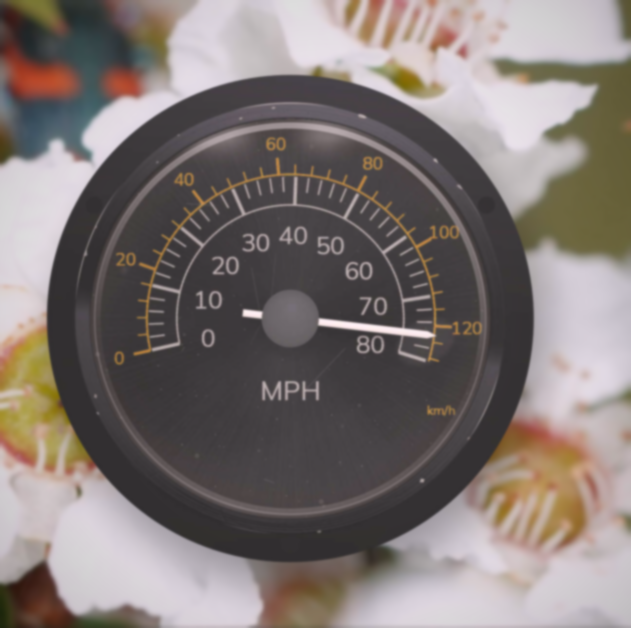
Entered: value=76 unit=mph
